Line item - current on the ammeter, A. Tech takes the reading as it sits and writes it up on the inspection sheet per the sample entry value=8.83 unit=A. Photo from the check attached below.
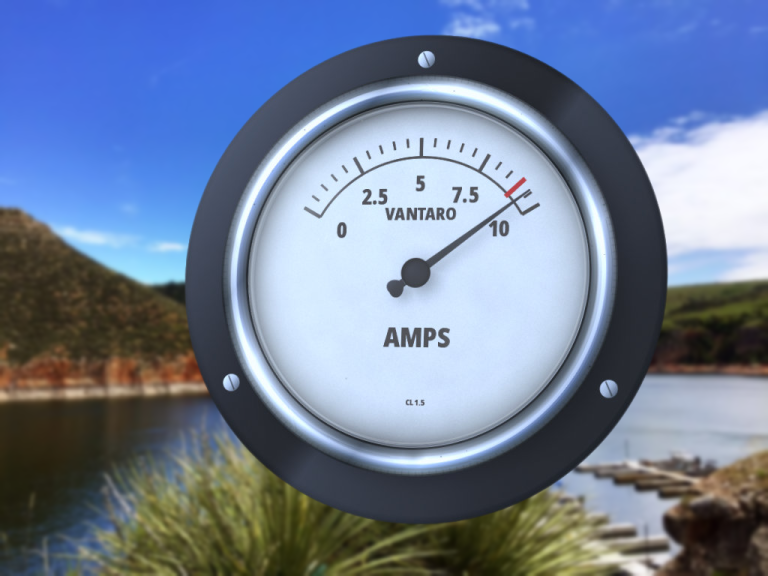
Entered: value=9.5 unit=A
